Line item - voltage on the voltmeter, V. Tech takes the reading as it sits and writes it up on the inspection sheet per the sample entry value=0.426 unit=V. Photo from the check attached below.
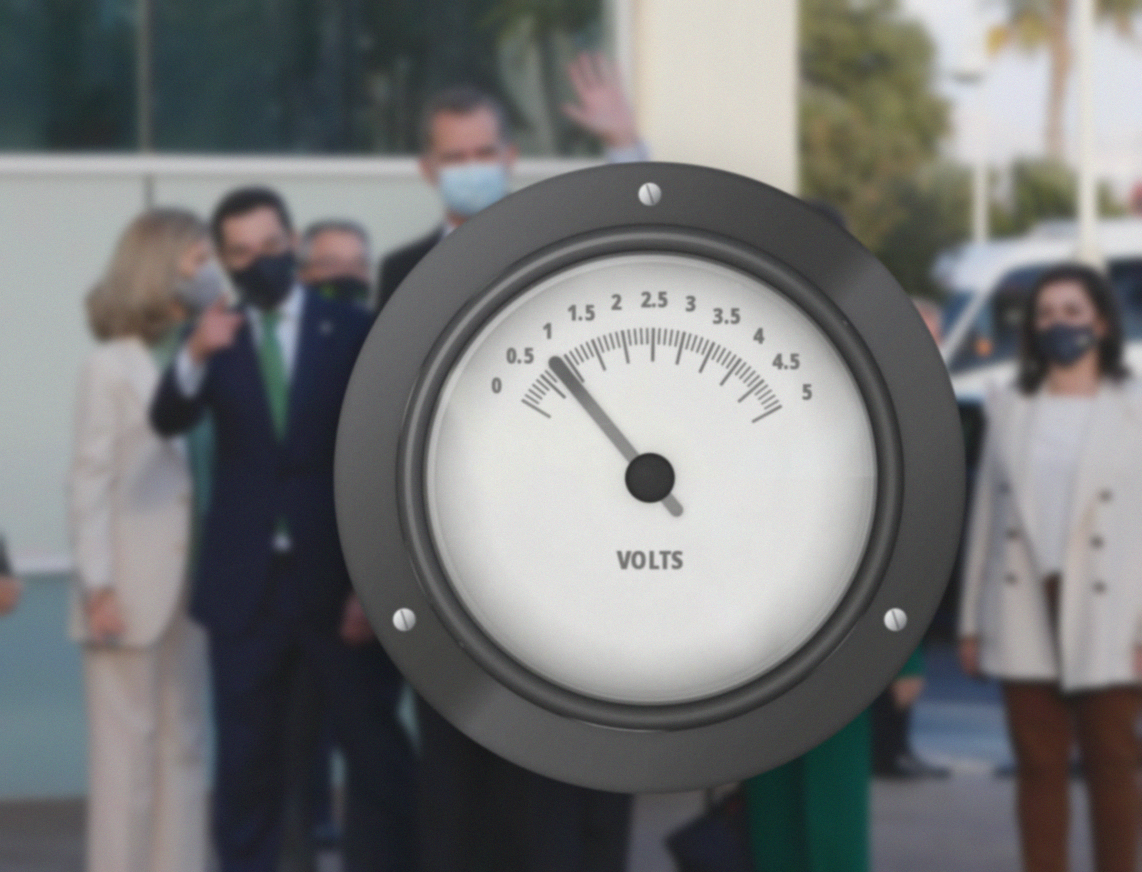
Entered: value=0.8 unit=V
